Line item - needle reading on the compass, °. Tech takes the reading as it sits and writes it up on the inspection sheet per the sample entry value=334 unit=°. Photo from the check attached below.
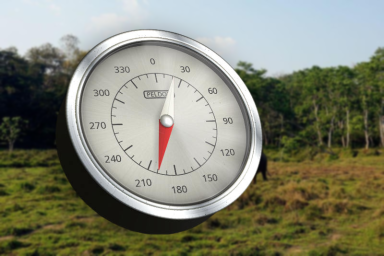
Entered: value=200 unit=°
